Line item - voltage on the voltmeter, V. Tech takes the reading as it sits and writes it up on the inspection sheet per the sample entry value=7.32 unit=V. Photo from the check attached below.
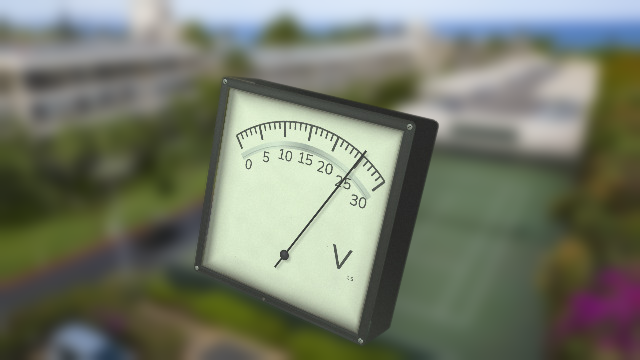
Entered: value=25 unit=V
